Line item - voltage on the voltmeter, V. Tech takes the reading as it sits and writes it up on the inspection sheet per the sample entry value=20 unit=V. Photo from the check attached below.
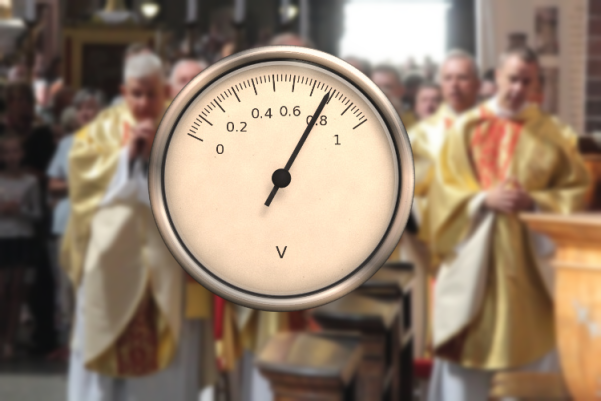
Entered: value=0.78 unit=V
